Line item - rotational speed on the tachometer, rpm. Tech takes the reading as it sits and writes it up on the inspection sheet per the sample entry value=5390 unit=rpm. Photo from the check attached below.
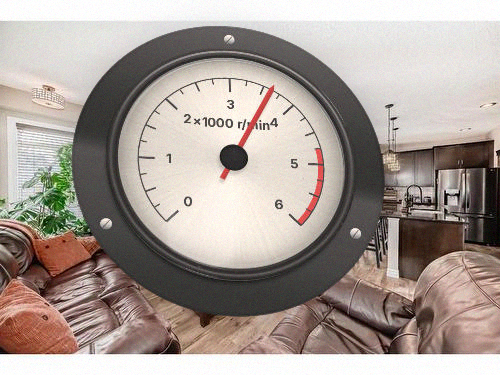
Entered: value=3625 unit=rpm
